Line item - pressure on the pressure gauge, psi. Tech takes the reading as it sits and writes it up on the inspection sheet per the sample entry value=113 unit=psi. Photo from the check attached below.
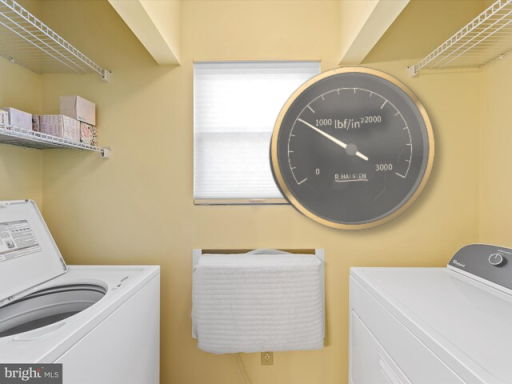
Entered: value=800 unit=psi
